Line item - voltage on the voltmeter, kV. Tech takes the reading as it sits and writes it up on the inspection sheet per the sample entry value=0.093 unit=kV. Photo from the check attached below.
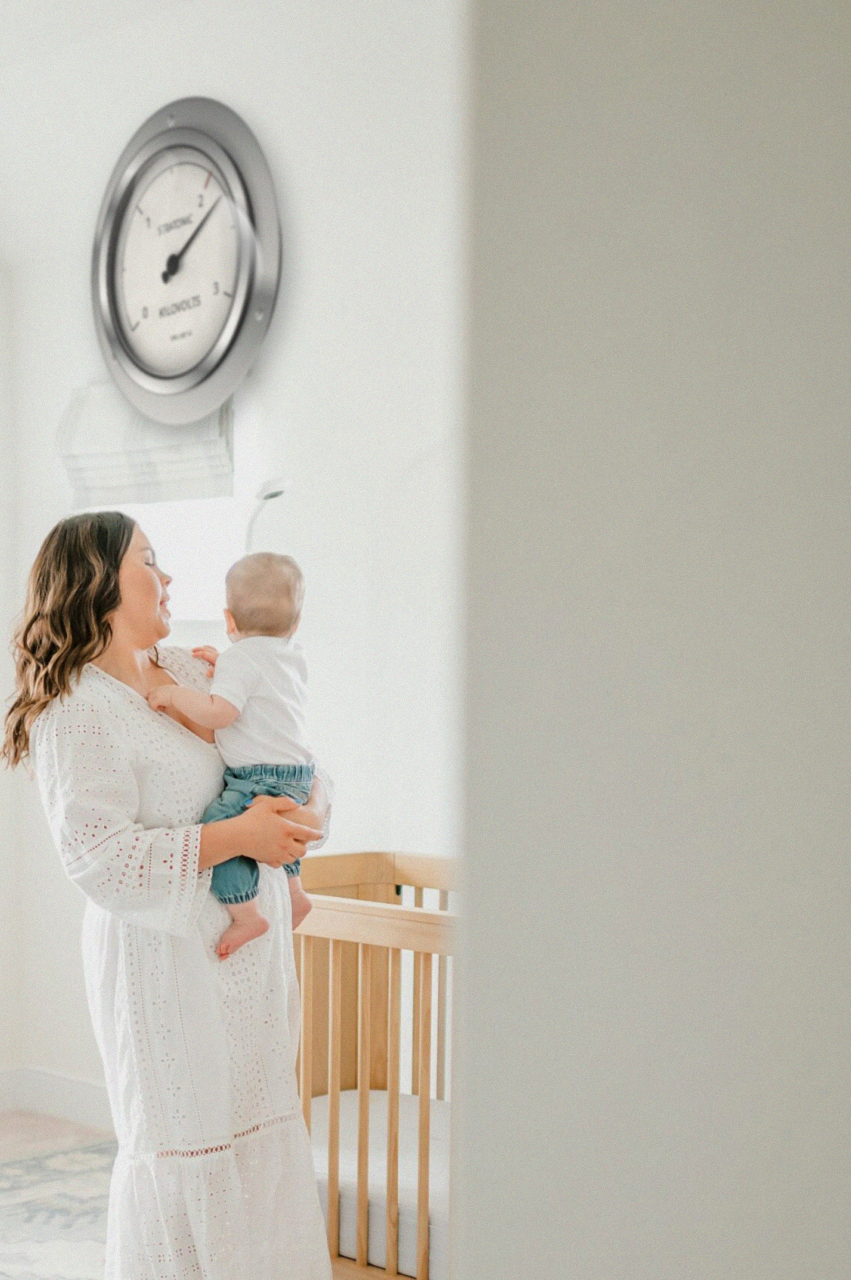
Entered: value=2.25 unit=kV
